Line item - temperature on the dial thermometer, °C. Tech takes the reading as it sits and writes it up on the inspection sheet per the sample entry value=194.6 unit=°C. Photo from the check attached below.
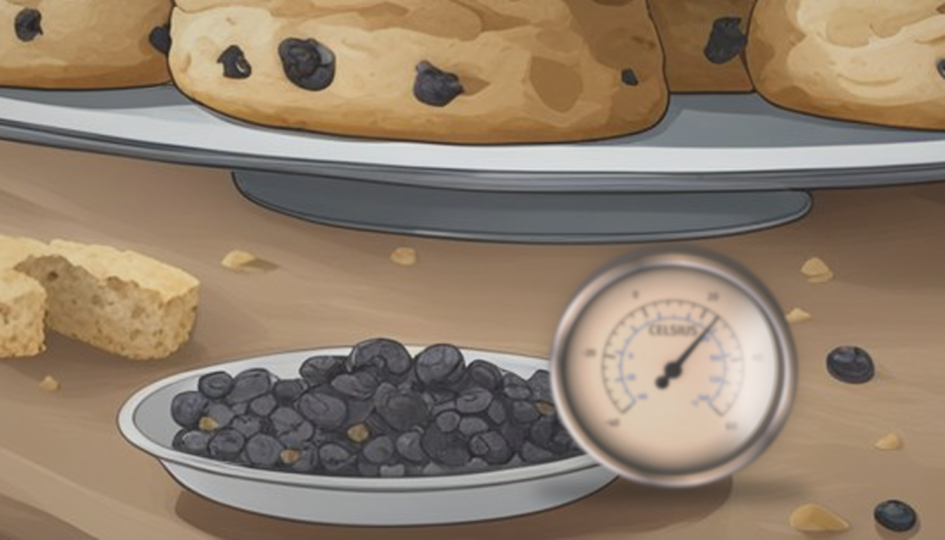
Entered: value=24 unit=°C
